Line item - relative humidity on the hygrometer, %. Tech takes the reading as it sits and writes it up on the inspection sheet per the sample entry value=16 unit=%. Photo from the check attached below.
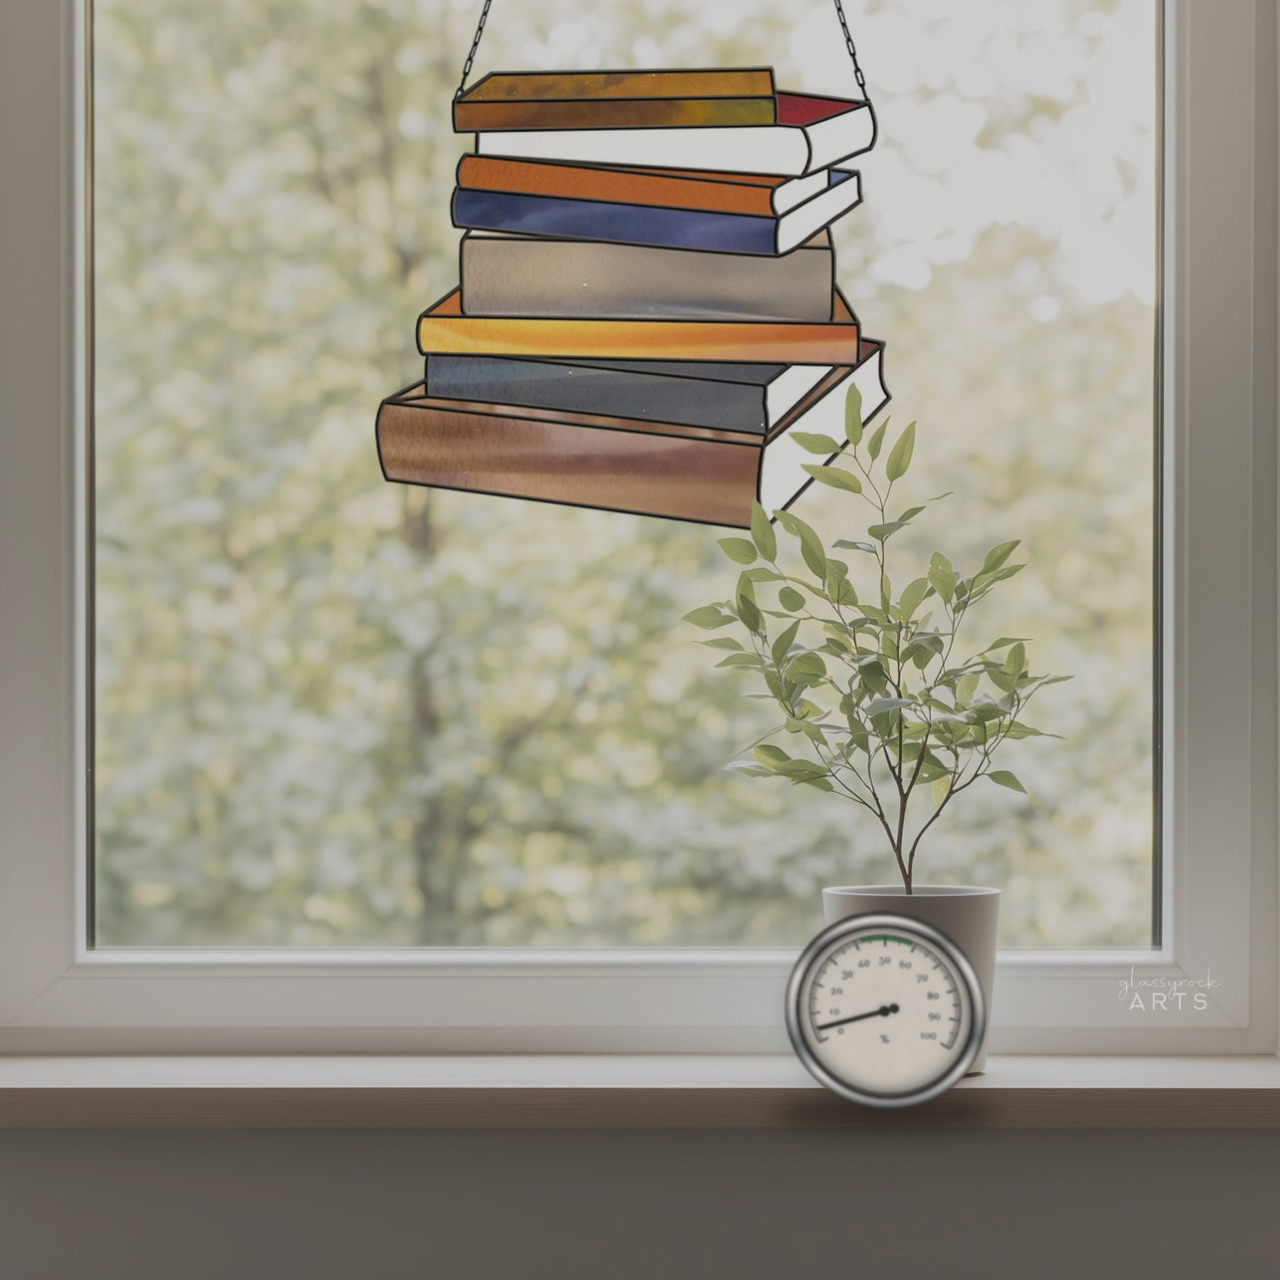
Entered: value=5 unit=%
